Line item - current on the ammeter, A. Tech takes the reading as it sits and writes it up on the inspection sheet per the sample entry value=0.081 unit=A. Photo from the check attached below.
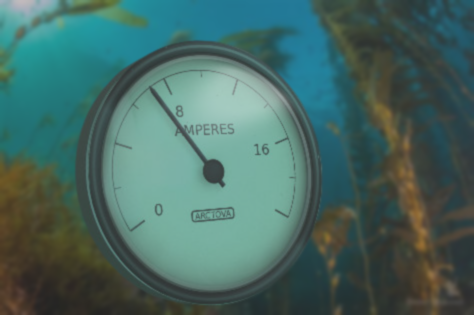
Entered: value=7 unit=A
